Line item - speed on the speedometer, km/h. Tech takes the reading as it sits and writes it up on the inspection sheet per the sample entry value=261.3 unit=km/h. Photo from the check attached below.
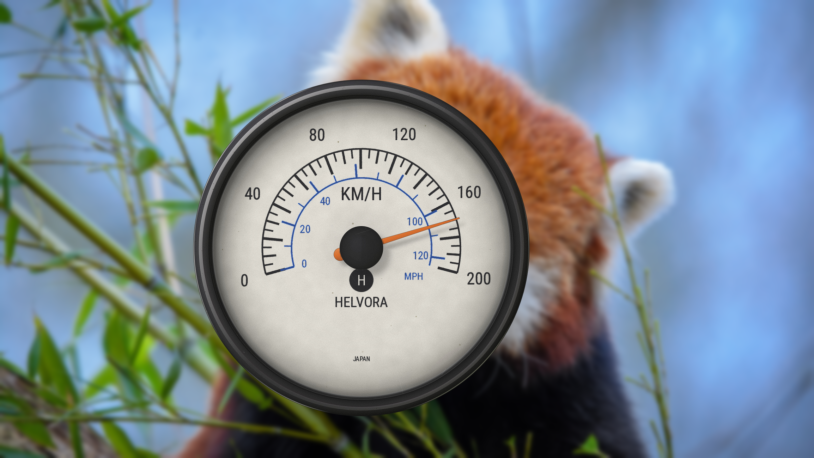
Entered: value=170 unit=km/h
